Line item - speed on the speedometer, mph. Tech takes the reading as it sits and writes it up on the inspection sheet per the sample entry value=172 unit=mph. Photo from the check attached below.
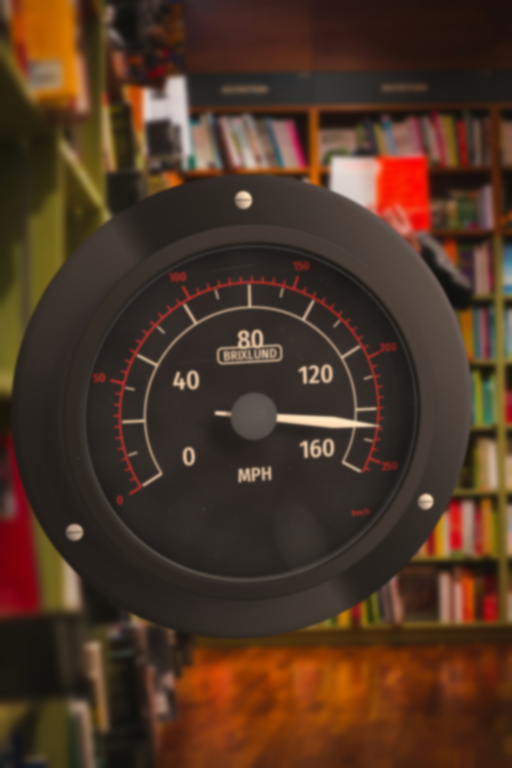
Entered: value=145 unit=mph
